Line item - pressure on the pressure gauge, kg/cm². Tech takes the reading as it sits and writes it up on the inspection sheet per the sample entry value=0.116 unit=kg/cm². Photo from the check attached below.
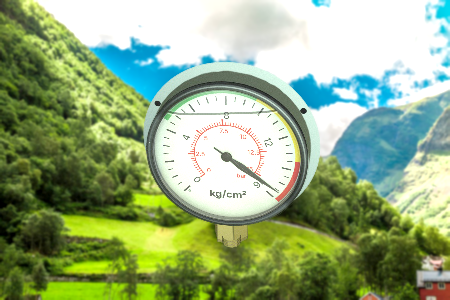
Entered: value=15.5 unit=kg/cm²
